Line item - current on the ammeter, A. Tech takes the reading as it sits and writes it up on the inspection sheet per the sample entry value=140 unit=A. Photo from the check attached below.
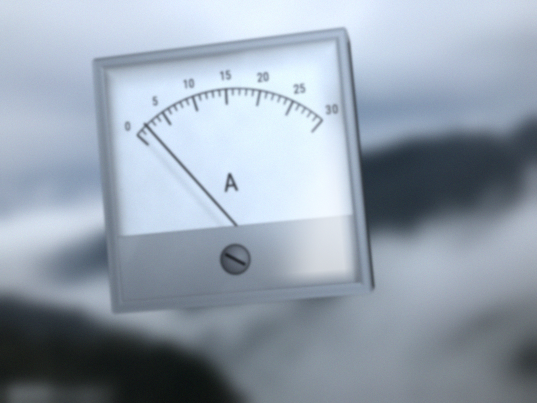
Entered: value=2 unit=A
